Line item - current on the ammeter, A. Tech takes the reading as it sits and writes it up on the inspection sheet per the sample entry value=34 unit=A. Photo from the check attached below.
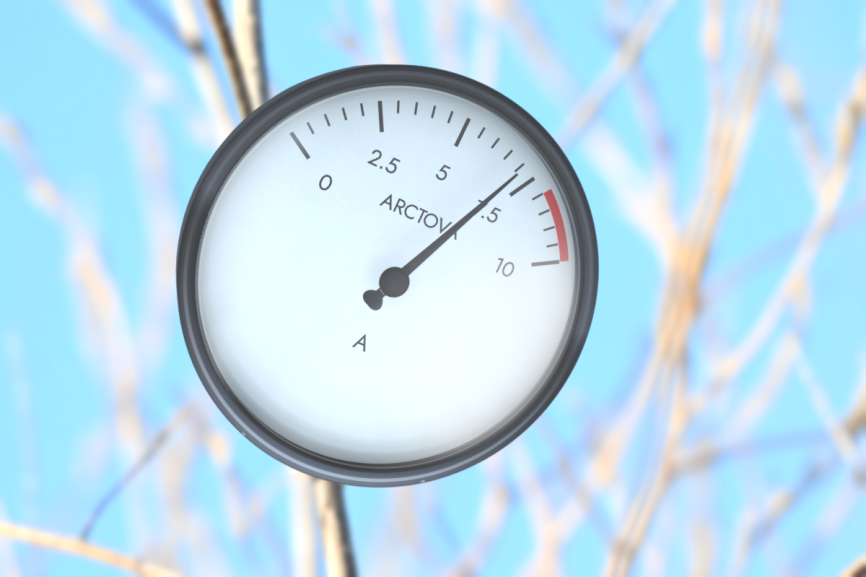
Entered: value=7 unit=A
